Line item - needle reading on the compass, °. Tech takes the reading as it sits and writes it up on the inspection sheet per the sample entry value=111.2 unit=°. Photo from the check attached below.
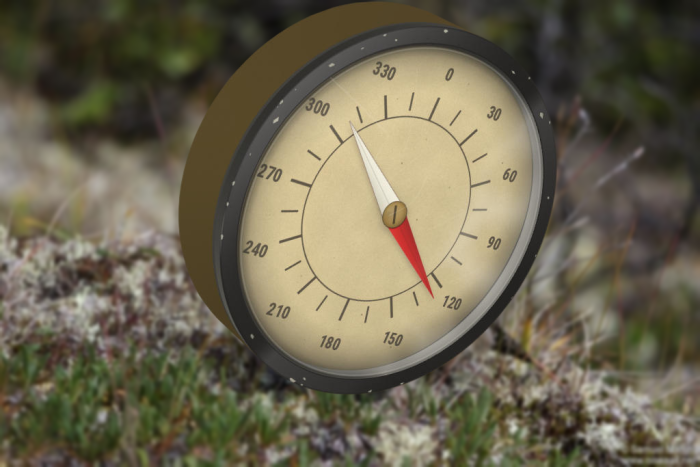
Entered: value=127.5 unit=°
